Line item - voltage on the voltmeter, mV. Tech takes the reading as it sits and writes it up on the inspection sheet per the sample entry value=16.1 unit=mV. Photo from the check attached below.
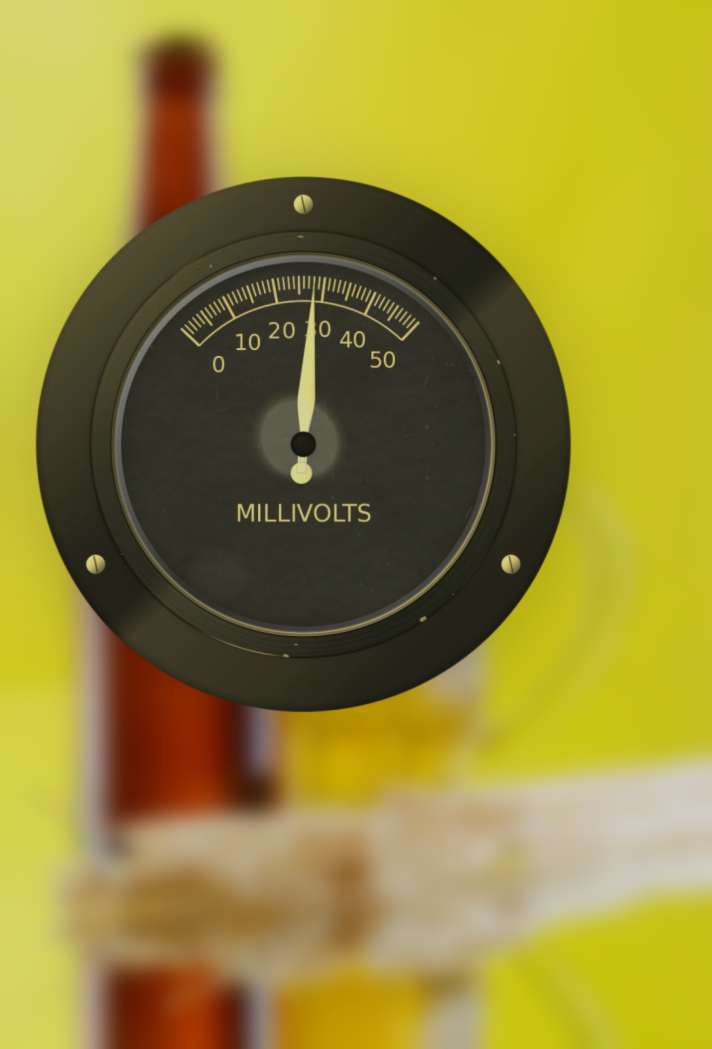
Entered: value=28 unit=mV
